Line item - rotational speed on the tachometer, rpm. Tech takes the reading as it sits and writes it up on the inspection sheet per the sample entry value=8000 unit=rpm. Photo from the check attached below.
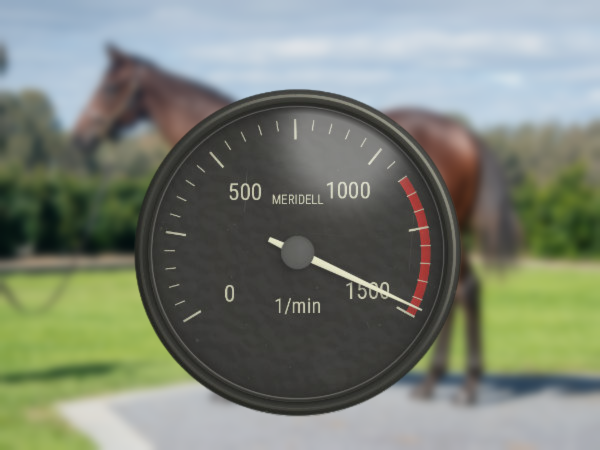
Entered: value=1475 unit=rpm
